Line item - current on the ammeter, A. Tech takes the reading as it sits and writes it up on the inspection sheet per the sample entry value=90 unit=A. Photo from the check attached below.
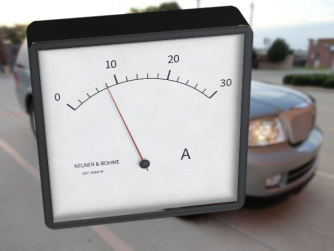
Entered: value=8 unit=A
